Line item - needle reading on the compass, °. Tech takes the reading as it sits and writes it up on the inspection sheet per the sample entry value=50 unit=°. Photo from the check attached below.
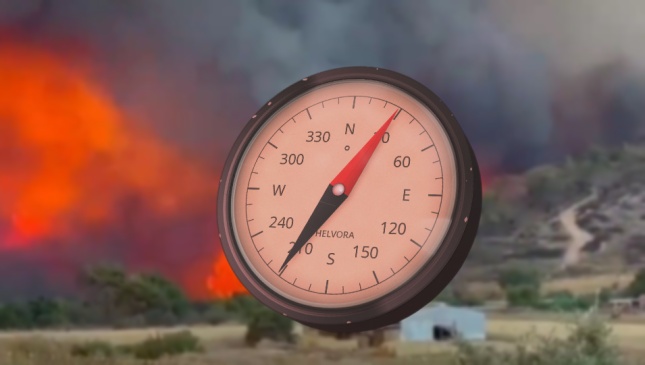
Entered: value=30 unit=°
